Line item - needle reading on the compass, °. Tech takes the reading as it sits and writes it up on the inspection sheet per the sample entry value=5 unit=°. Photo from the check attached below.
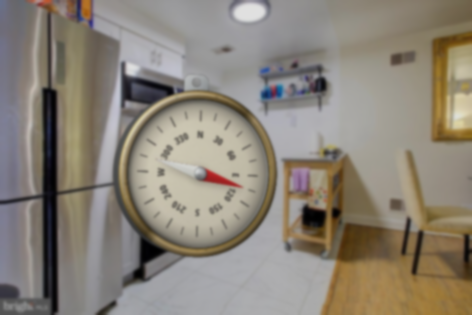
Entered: value=105 unit=°
